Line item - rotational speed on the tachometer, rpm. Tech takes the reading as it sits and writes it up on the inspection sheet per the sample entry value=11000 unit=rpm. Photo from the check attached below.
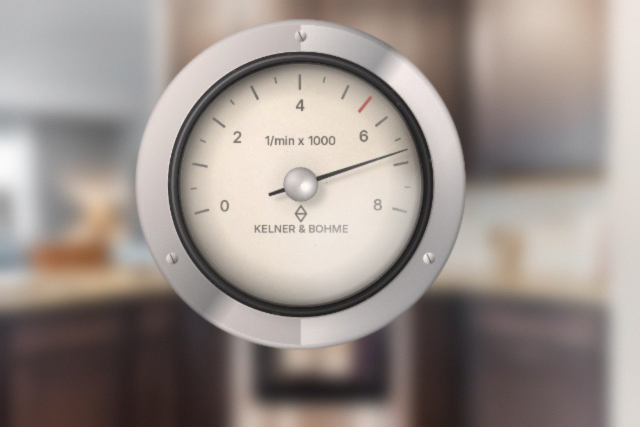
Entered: value=6750 unit=rpm
